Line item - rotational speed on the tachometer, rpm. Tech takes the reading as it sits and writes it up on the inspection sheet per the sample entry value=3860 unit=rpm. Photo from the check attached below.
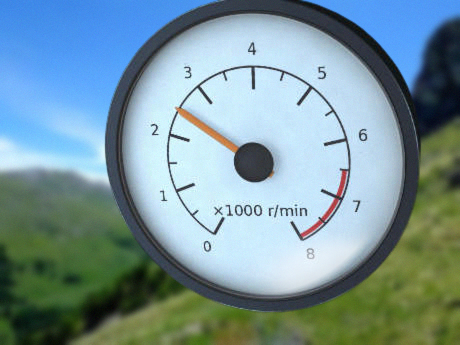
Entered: value=2500 unit=rpm
